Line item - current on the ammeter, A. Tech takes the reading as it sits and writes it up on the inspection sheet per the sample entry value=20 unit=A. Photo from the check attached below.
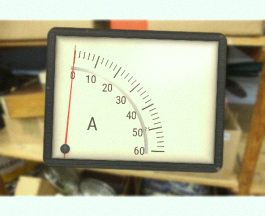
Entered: value=0 unit=A
